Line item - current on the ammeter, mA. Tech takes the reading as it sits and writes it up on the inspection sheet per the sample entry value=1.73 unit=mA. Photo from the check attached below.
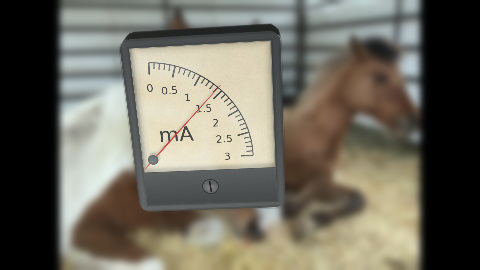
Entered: value=1.4 unit=mA
